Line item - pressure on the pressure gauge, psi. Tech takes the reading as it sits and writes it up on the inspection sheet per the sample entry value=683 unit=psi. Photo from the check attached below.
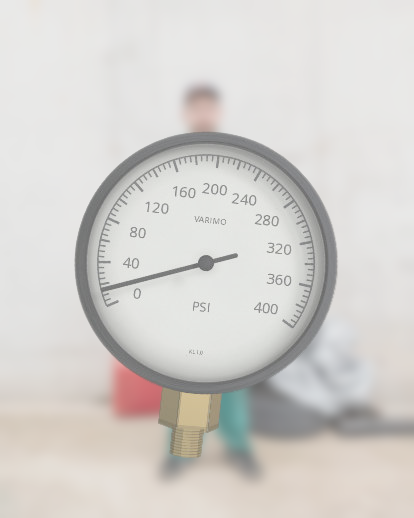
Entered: value=15 unit=psi
